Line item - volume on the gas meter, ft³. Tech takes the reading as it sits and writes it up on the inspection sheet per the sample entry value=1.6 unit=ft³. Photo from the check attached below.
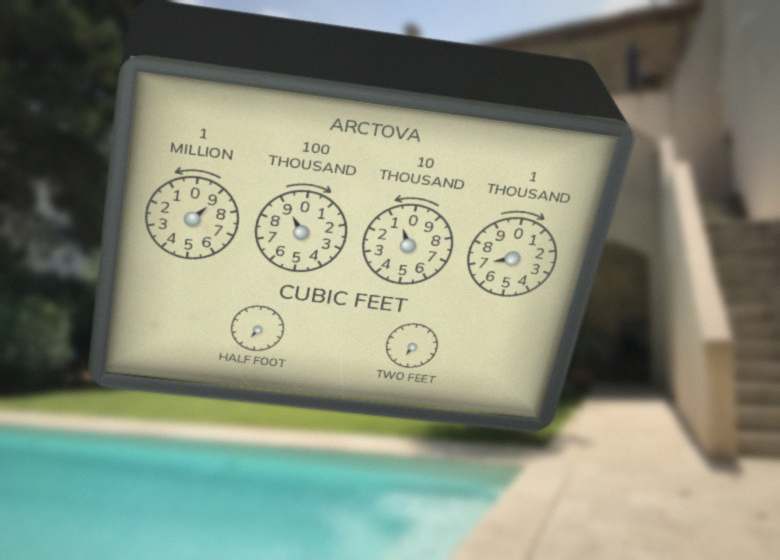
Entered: value=890700 unit=ft³
